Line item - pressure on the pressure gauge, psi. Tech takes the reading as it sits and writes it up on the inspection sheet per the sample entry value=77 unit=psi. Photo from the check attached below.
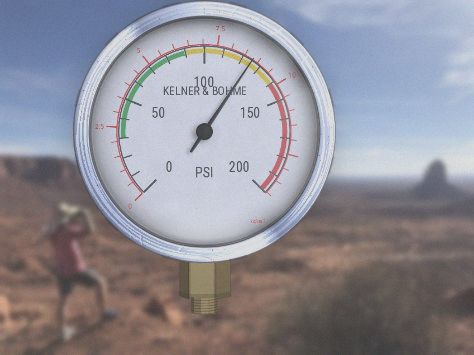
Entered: value=125 unit=psi
